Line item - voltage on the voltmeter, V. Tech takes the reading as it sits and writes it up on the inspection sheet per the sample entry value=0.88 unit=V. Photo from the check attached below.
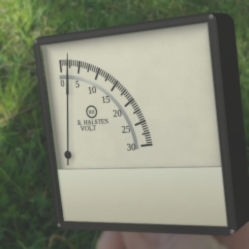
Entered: value=2.5 unit=V
